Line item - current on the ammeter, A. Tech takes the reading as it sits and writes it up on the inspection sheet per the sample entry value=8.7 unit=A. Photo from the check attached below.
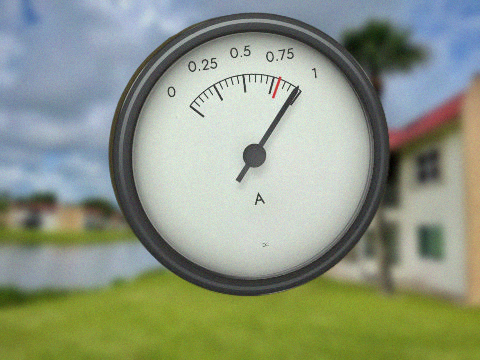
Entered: value=0.95 unit=A
